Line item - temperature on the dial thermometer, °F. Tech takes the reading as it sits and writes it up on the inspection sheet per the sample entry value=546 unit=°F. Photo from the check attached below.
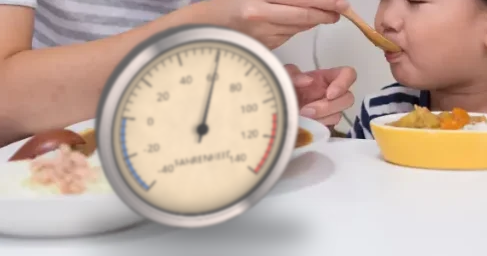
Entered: value=60 unit=°F
